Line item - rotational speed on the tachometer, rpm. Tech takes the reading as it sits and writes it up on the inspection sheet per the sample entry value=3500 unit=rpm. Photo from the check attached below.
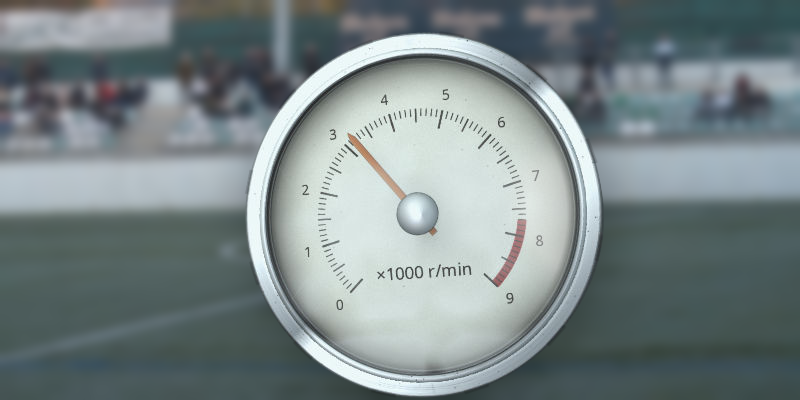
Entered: value=3200 unit=rpm
